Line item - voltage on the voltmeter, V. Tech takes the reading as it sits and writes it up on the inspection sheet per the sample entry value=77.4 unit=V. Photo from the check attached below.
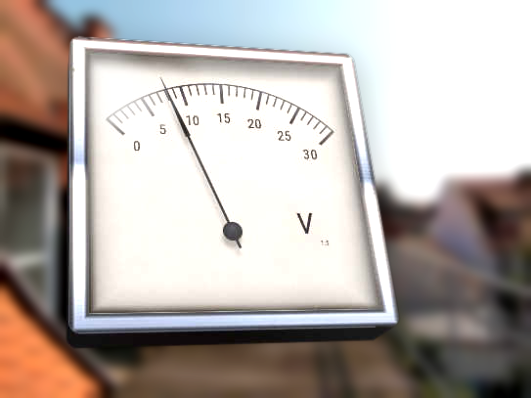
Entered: value=8 unit=V
